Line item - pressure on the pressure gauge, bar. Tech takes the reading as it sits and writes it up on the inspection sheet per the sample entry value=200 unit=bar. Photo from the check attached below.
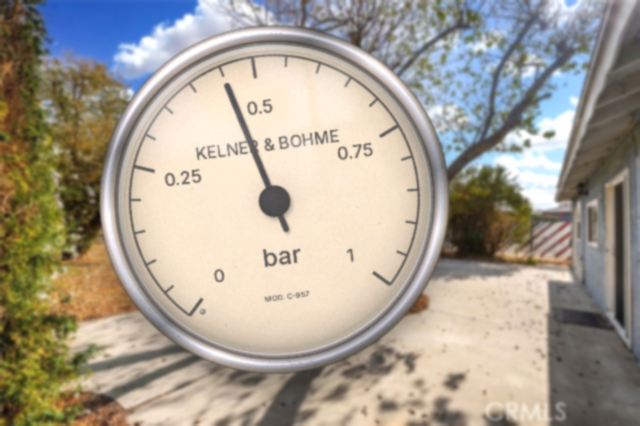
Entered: value=0.45 unit=bar
